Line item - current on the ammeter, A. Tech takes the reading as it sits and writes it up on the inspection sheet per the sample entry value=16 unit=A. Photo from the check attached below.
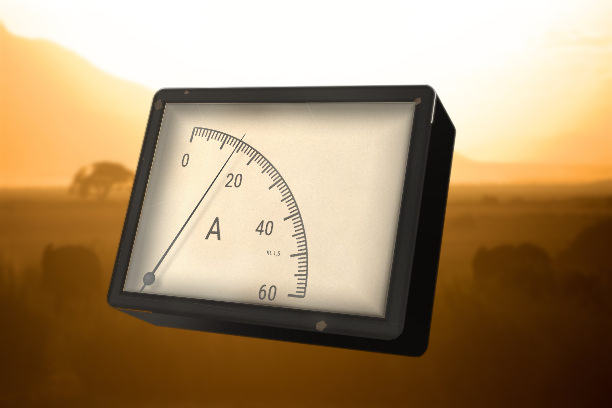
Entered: value=15 unit=A
